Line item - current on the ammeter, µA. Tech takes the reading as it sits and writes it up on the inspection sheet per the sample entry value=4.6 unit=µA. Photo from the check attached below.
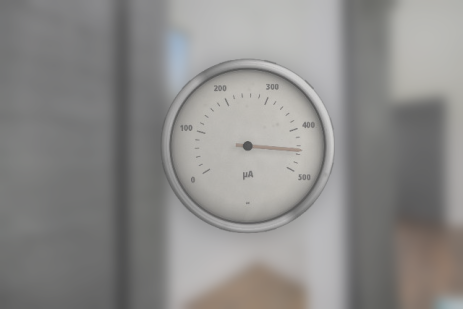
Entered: value=450 unit=µA
